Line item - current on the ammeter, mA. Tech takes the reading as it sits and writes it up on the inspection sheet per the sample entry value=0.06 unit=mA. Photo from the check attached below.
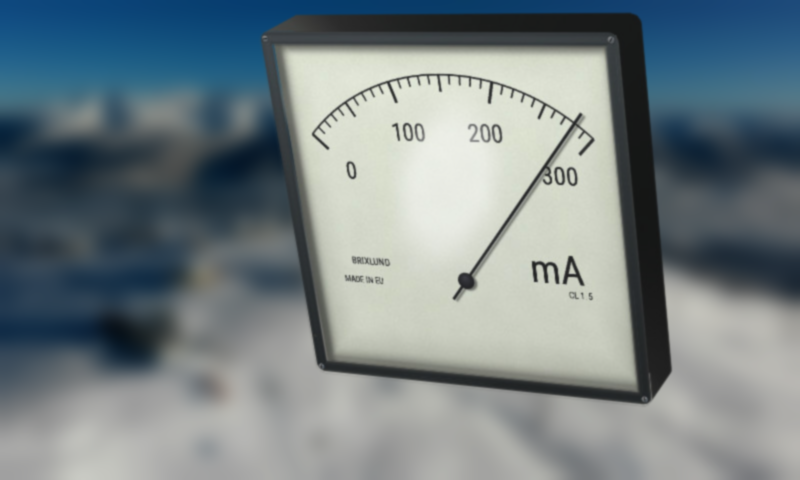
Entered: value=280 unit=mA
